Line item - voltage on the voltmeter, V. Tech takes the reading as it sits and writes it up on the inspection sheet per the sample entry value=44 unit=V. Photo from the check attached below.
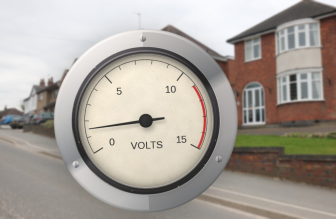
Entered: value=1.5 unit=V
